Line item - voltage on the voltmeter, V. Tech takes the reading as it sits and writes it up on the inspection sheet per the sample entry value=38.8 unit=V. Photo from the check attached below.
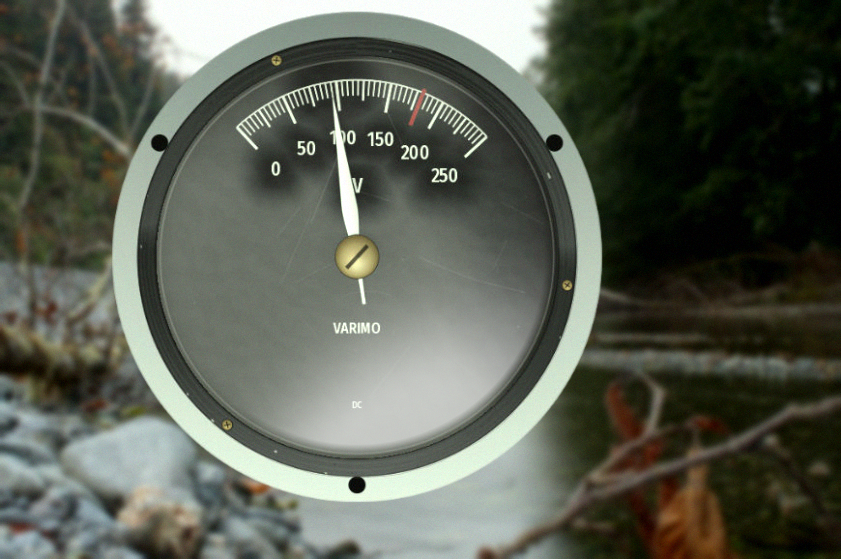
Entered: value=95 unit=V
